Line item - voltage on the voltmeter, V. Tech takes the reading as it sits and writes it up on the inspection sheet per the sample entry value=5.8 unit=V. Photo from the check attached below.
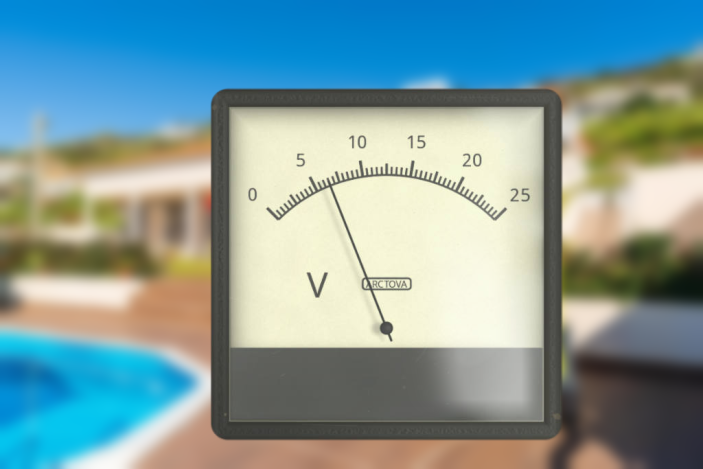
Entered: value=6.5 unit=V
